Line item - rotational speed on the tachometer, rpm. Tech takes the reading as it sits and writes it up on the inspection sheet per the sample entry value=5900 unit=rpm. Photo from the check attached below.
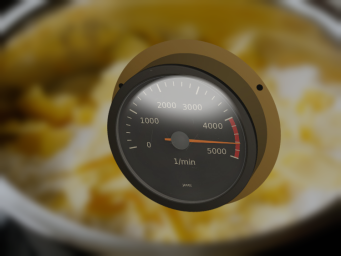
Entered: value=4600 unit=rpm
